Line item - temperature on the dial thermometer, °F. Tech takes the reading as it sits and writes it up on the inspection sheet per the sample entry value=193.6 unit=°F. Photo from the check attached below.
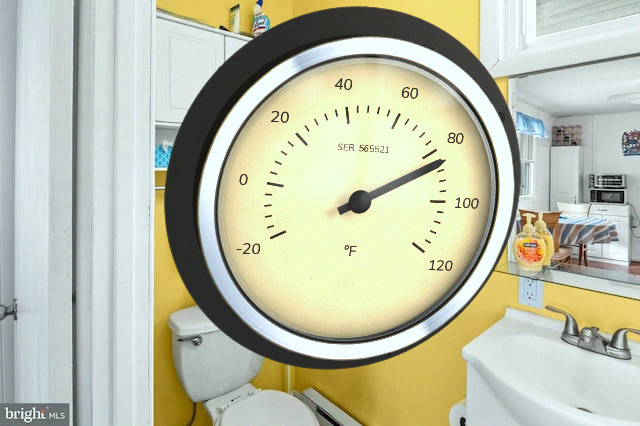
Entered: value=84 unit=°F
